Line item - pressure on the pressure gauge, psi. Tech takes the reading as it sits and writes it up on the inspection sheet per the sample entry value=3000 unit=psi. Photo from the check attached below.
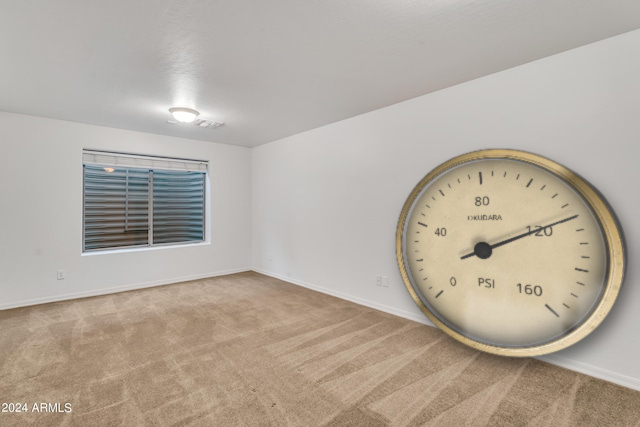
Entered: value=120 unit=psi
